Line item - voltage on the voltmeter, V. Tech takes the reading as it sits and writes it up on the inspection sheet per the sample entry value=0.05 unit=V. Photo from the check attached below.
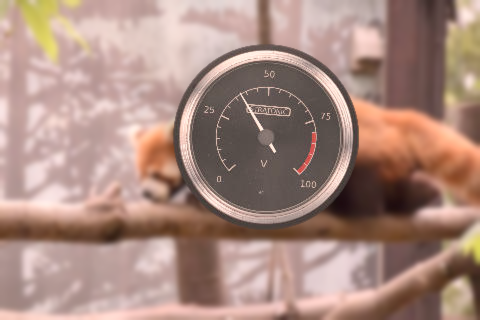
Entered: value=37.5 unit=V
